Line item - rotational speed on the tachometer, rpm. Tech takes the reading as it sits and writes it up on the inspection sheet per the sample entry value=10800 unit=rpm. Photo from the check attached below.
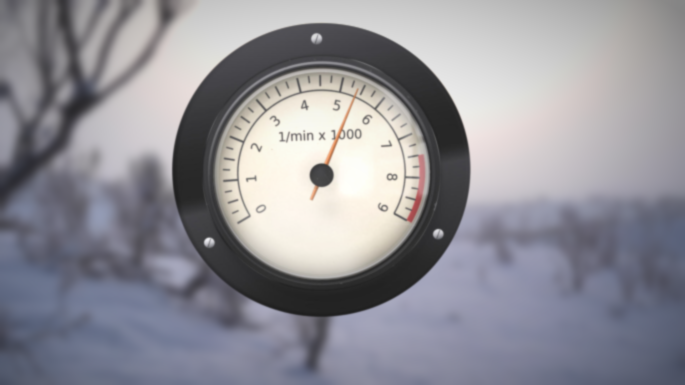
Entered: value=5375 unit=rpm
